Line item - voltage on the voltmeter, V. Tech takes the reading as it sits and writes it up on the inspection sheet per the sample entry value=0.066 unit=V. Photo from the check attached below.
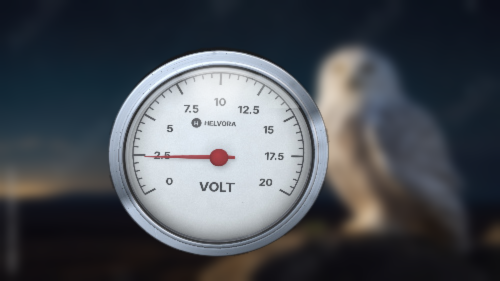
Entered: value=2.5 unit=V
